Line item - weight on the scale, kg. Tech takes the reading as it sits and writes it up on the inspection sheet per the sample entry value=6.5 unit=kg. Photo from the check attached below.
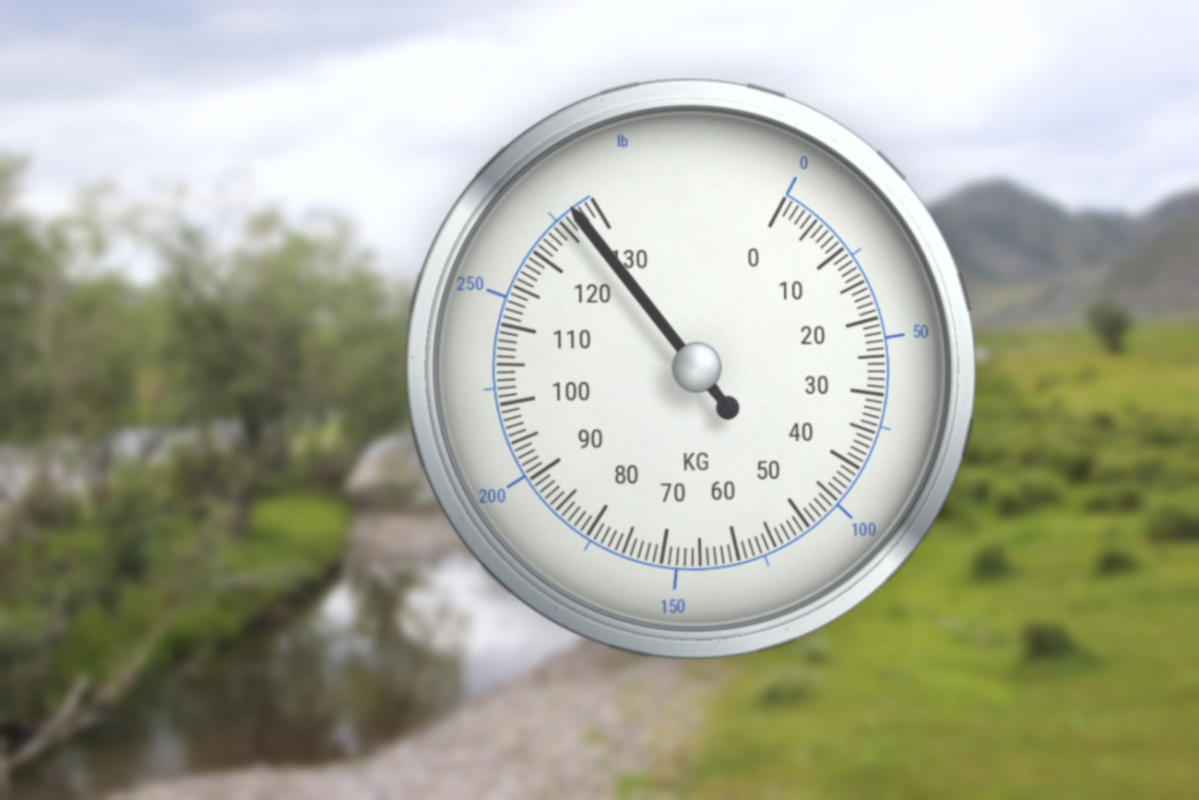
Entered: value=127 unit=kg
